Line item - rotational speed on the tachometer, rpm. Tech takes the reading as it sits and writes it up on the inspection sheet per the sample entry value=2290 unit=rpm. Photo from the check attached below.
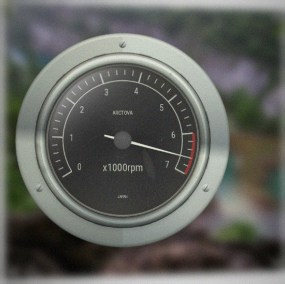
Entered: value=6600 unit=rpm
